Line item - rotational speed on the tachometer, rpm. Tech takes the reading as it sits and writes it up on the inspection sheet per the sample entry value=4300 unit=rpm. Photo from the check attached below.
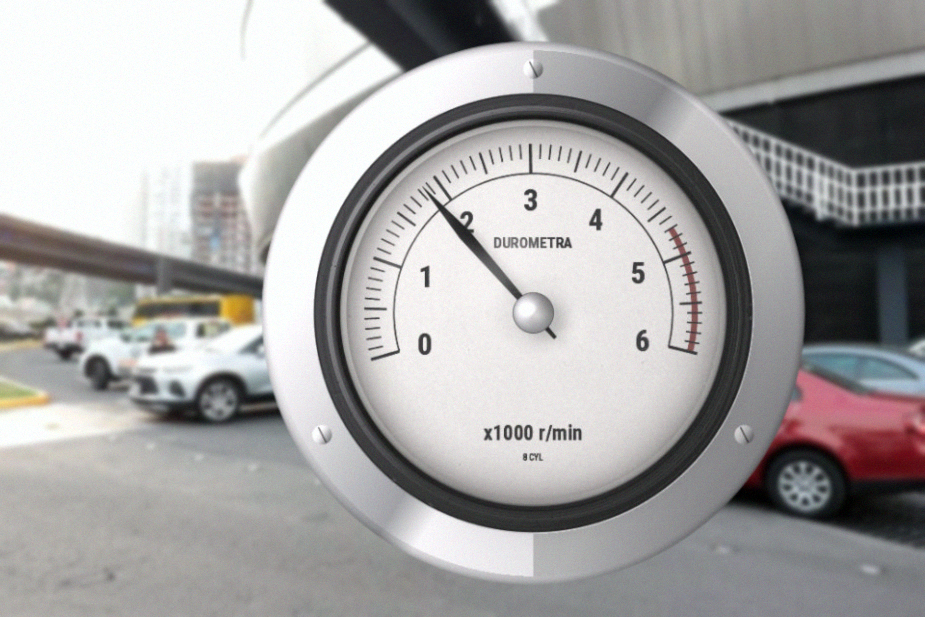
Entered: value=1850 unit=rpm
